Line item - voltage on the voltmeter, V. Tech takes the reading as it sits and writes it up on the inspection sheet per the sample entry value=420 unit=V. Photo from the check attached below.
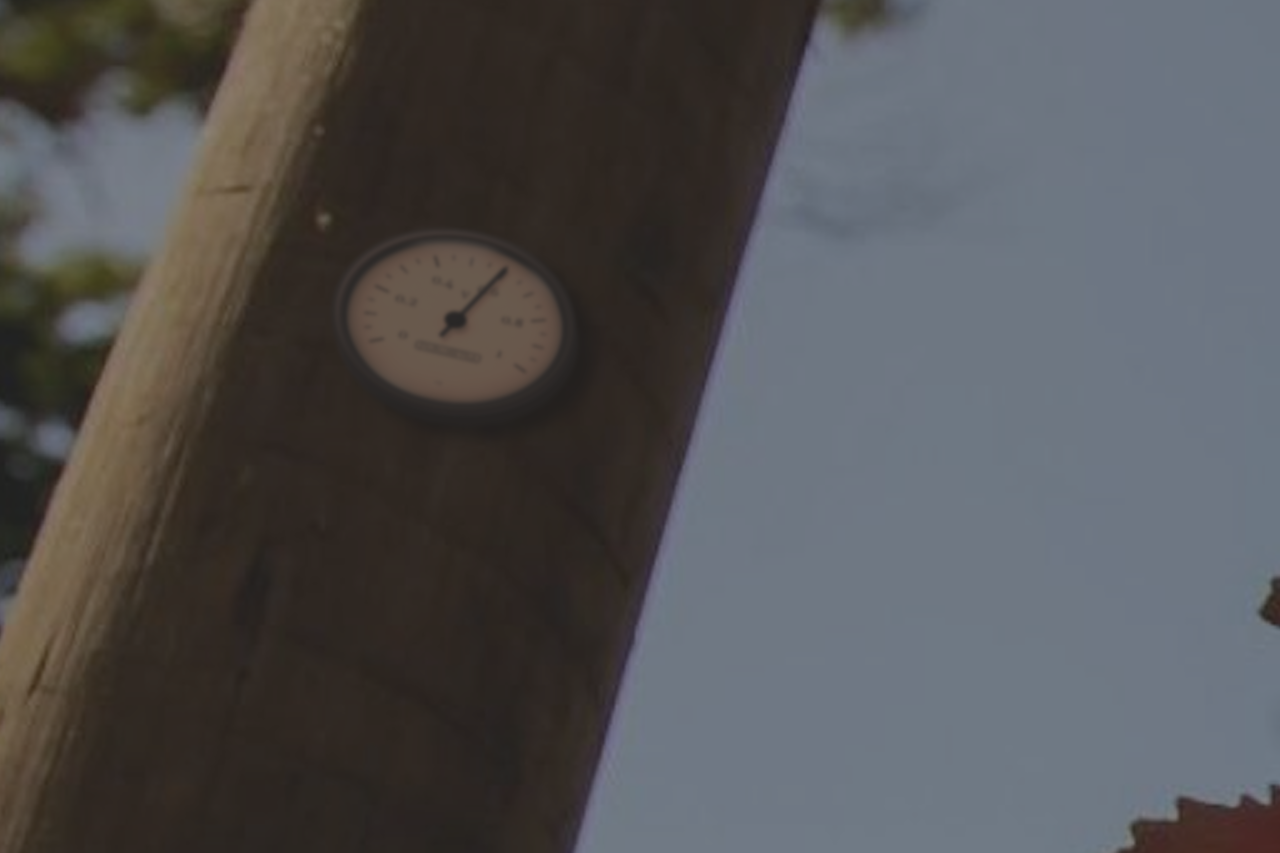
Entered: value=0.6 unit=V
